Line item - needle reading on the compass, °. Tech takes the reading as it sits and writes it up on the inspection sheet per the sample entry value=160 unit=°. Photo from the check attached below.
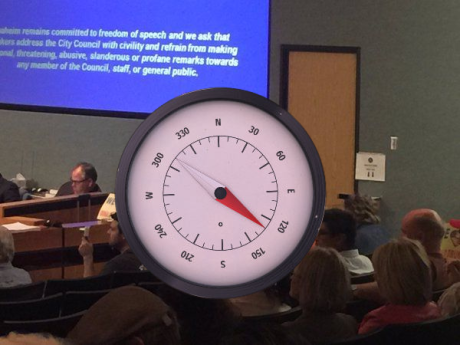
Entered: value=130 unit=°
